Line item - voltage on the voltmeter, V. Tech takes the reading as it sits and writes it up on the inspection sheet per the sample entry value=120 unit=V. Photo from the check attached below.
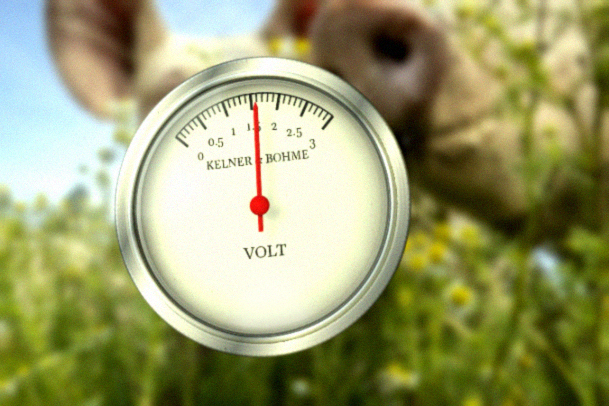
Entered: value=1.6 unit=V
